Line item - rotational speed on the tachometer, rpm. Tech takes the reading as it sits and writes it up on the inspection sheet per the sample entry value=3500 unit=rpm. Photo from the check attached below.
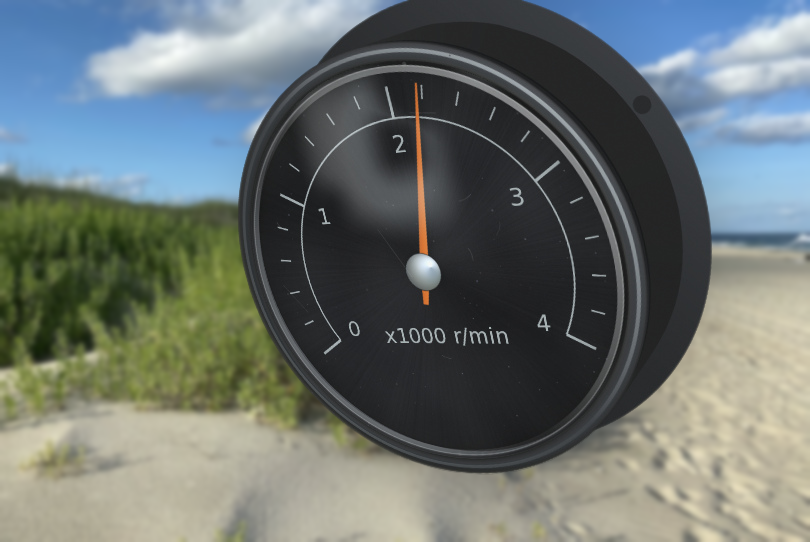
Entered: value=2200 unit=rpm
